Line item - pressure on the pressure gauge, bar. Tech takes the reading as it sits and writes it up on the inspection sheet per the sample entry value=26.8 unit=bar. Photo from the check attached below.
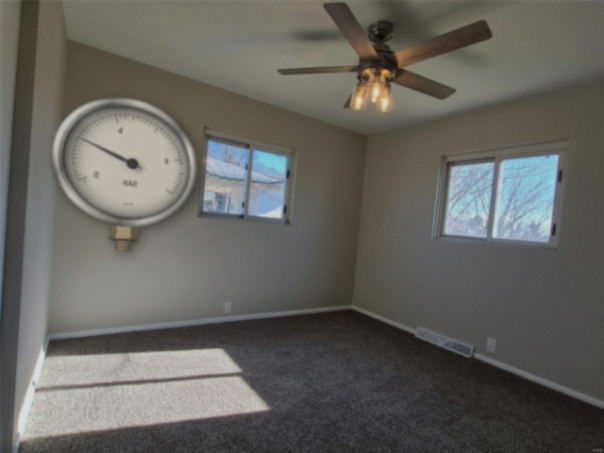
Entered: value=2 unit=bar
